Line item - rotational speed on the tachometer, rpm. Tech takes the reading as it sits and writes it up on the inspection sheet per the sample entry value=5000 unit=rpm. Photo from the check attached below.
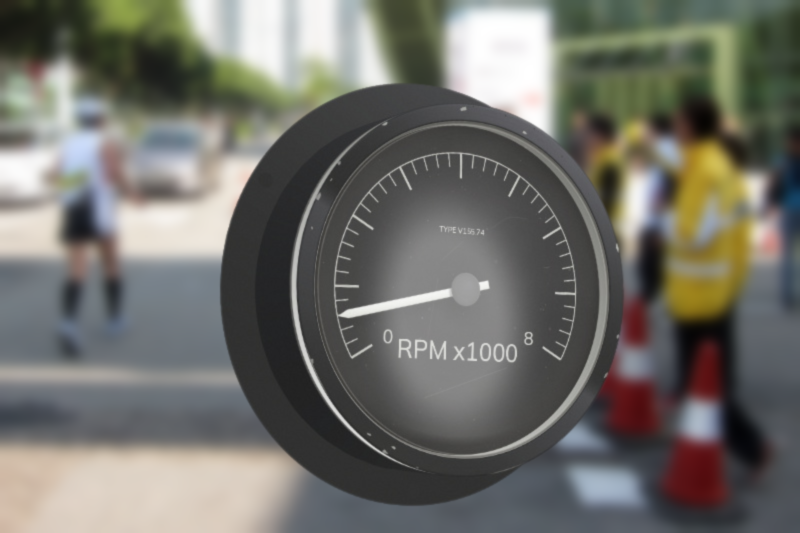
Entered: value=600 unit=rpm
